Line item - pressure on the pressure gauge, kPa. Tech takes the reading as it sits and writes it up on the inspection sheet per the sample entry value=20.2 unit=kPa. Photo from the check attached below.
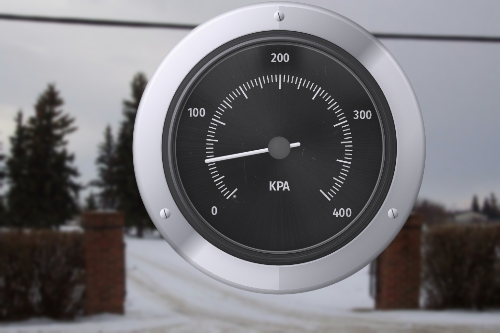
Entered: value=50 unit=kPa
